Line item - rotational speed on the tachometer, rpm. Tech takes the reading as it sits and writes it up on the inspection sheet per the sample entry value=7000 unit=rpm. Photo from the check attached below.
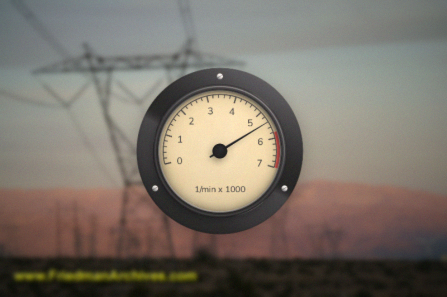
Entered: value=5400 unit=rpm
